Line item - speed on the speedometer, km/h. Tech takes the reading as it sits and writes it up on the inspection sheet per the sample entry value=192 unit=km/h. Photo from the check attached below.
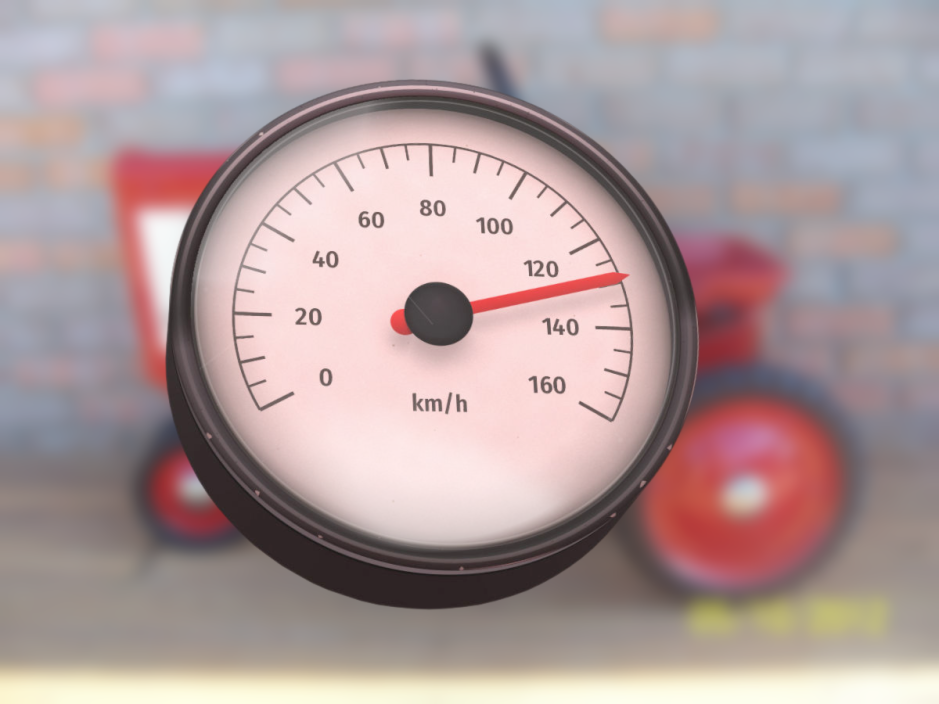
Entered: value=130 unit=km/h
